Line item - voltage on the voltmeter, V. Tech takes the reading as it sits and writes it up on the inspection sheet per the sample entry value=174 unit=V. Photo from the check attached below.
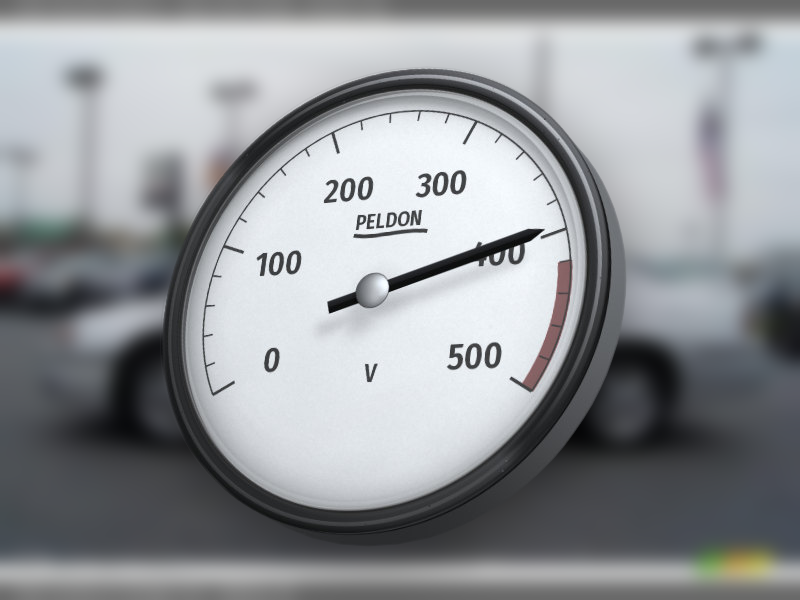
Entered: value=400 unit=V
